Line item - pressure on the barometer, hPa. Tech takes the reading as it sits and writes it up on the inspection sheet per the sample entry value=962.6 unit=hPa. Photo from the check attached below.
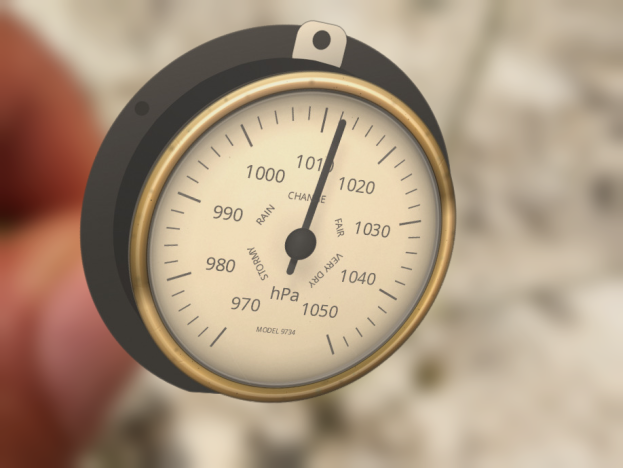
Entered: value=1012 unit=hPa
